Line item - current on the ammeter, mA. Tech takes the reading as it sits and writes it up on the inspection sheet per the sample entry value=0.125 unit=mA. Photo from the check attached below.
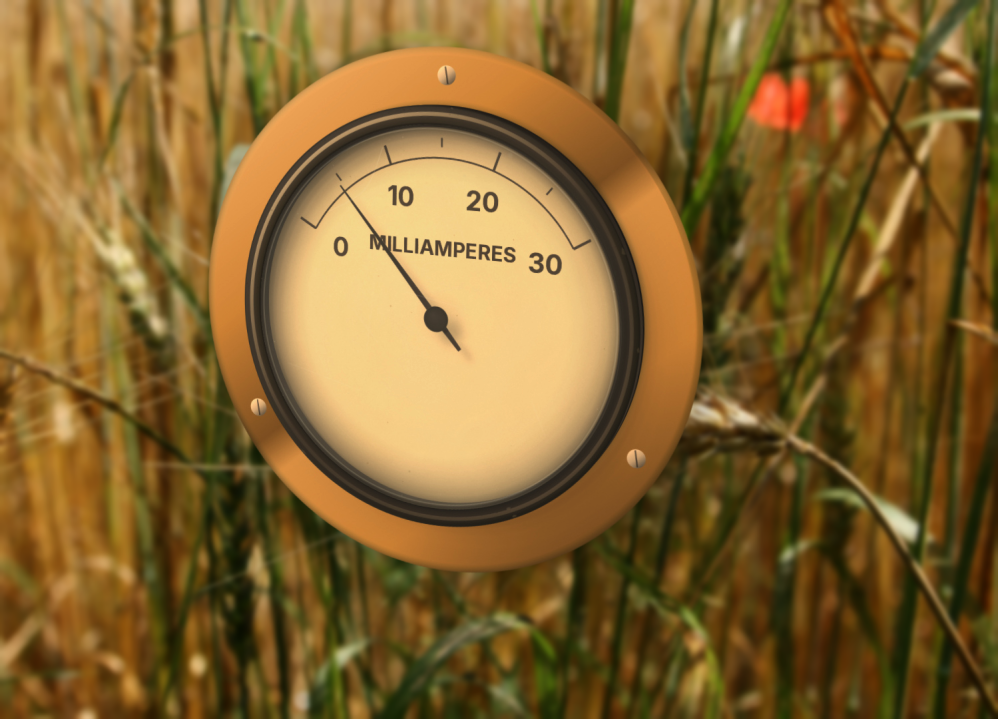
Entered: value=5 unit=mA
